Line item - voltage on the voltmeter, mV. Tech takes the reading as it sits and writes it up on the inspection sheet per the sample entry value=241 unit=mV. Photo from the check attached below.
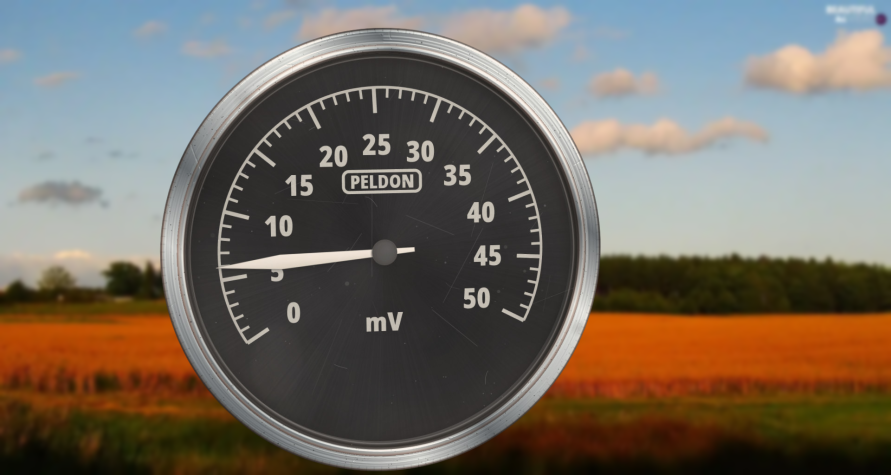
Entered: value=6 unit=mV
